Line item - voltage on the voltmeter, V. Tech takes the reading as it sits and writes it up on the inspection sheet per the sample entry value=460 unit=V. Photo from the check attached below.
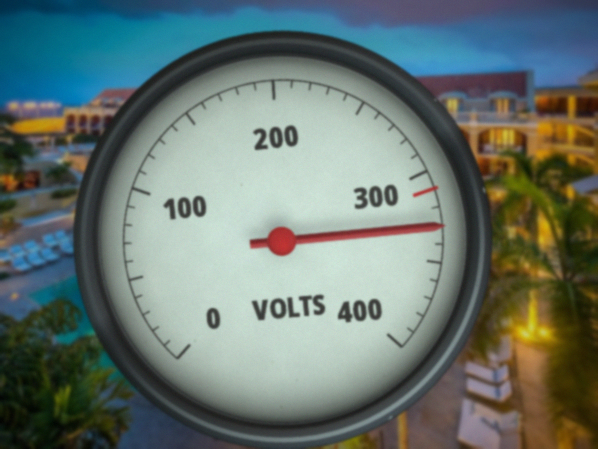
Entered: value=330 unit=V
